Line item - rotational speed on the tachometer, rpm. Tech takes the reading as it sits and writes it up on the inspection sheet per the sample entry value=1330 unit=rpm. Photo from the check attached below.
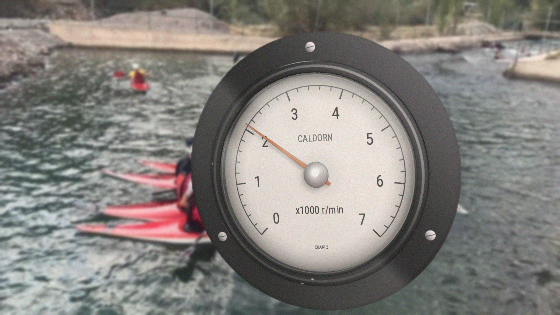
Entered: value=2100 unit=rpm
